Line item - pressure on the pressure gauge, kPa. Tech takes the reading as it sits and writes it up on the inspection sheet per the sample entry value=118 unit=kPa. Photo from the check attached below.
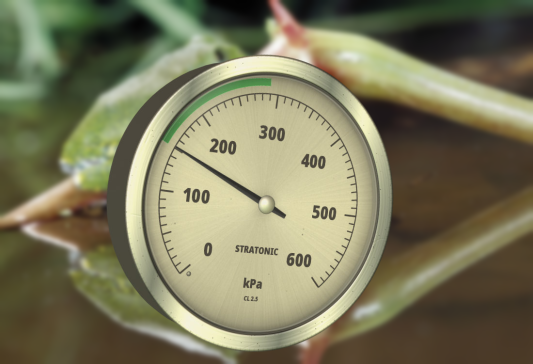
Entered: value=150 unit=kPa
